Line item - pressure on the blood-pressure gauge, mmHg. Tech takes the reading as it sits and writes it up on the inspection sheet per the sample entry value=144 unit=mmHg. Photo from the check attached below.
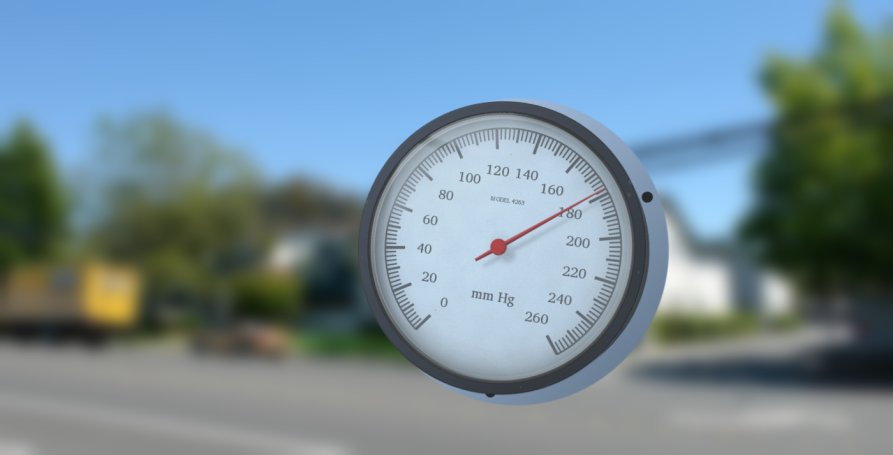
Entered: value=178 unit=mmHg
